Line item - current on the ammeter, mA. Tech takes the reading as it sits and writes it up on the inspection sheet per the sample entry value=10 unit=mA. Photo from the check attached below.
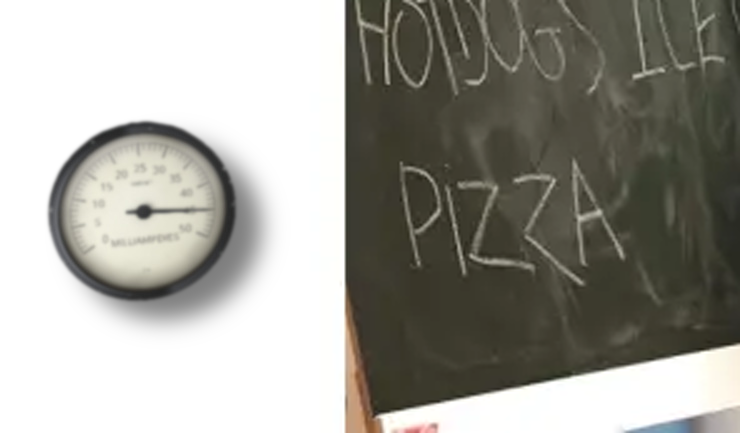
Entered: value=45 unit=mA
